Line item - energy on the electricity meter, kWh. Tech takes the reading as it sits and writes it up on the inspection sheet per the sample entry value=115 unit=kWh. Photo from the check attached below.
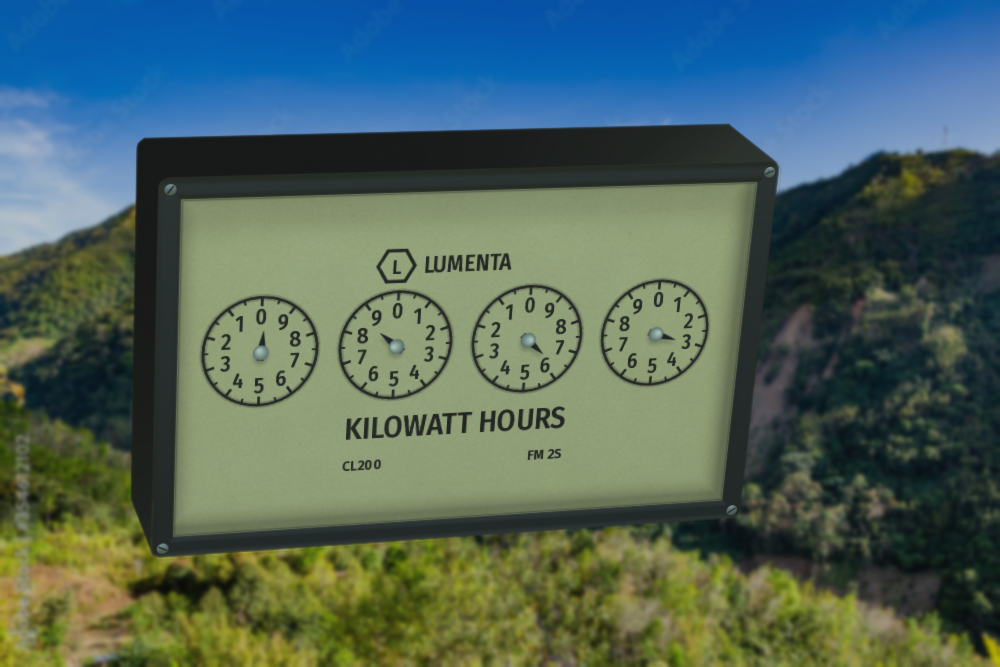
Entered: value=9863 unit=kWh
